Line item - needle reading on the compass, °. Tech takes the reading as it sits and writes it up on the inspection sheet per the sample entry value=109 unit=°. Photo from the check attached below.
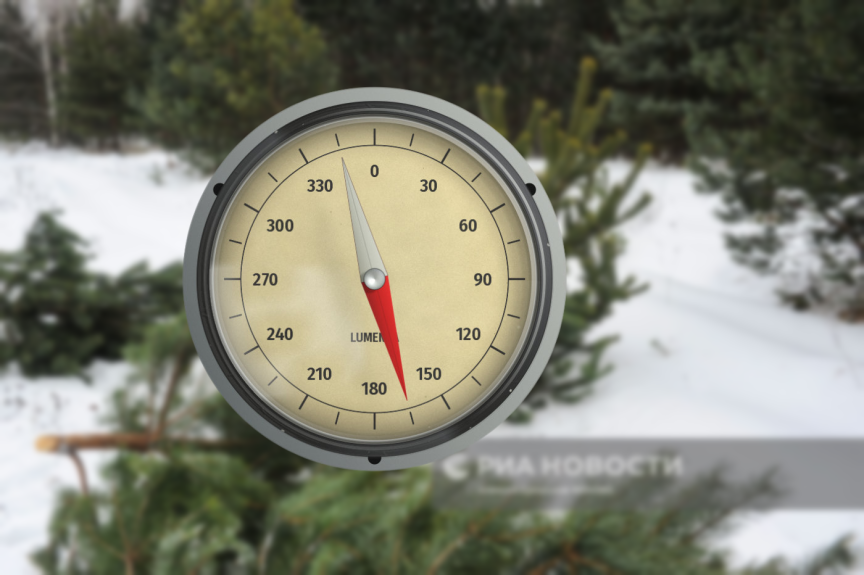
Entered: value=165 unit=°
